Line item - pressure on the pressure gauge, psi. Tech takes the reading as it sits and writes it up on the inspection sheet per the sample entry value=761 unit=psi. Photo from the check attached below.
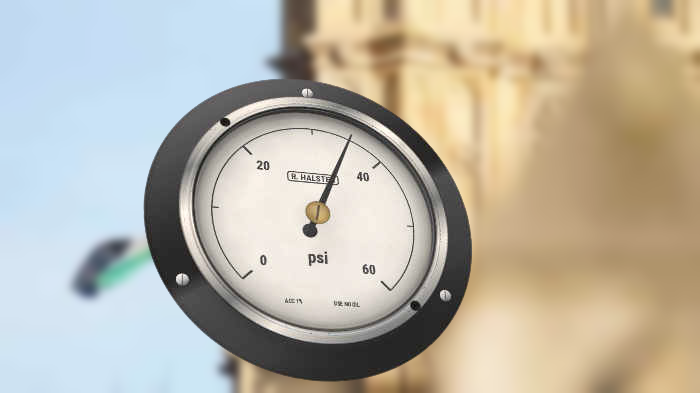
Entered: value=35 unit=psi
